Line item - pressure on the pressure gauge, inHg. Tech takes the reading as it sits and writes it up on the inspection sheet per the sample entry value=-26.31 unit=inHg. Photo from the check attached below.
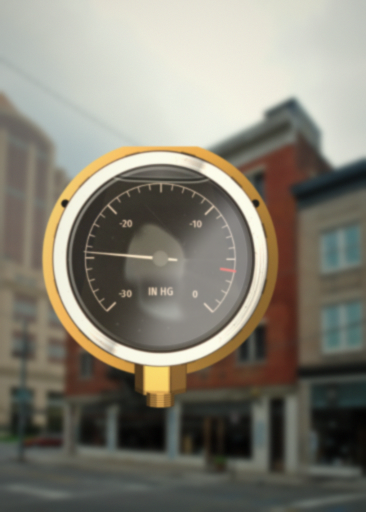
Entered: value=-24.5 unit=inHg
